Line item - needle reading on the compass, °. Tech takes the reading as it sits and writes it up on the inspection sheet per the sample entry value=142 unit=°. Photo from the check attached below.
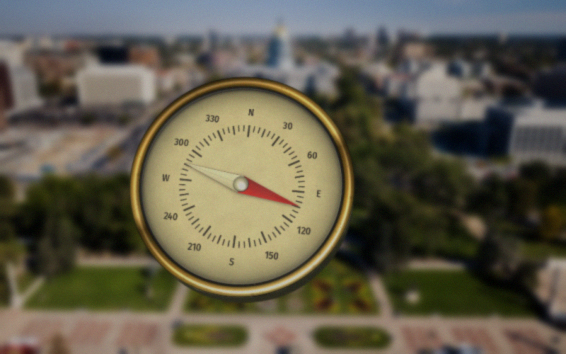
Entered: value=105 unit=°
